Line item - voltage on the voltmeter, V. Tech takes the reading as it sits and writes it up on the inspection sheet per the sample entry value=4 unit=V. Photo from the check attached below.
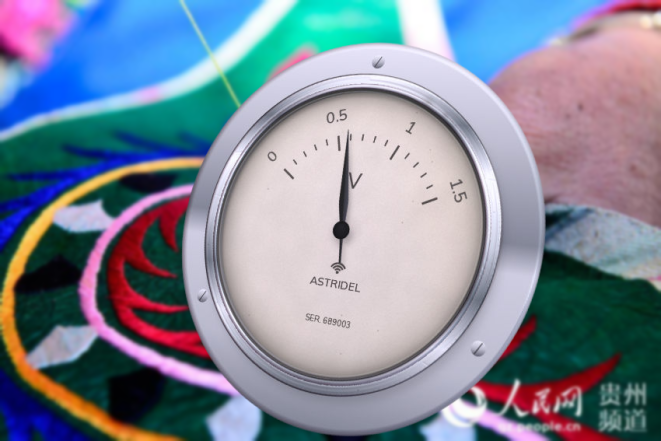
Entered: value=0.6 unit=V
